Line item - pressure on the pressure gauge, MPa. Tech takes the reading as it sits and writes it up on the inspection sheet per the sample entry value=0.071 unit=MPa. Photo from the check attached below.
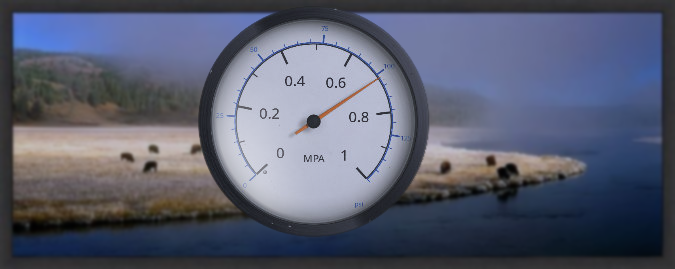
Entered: value=0.7 unit=MPa
